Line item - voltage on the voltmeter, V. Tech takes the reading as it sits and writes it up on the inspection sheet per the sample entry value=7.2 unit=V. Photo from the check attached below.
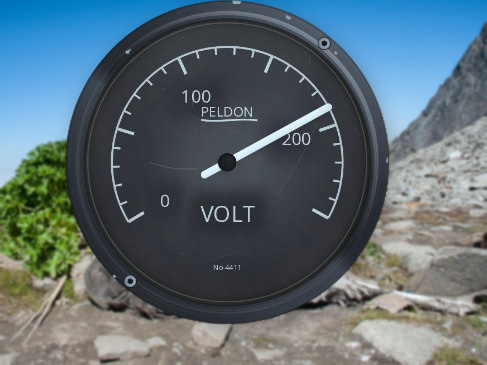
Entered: value=190 unit=V
